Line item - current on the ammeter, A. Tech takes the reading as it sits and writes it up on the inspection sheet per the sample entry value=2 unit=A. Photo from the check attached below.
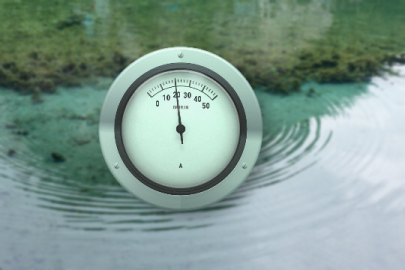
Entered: value=20 unit=A
